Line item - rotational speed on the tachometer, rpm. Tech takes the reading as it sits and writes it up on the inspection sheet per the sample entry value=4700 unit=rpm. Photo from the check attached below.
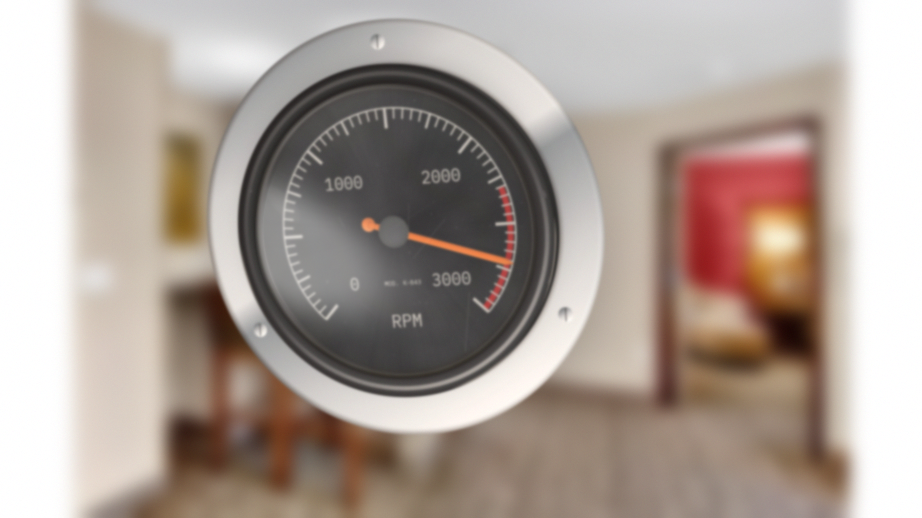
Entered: value=2700 unit=rpm
